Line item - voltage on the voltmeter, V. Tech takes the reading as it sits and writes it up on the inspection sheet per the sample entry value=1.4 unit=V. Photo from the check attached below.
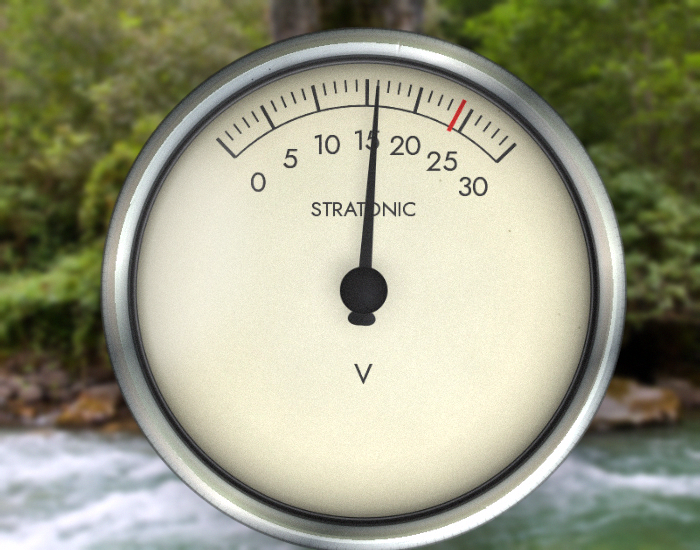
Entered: value=16 unit=V
